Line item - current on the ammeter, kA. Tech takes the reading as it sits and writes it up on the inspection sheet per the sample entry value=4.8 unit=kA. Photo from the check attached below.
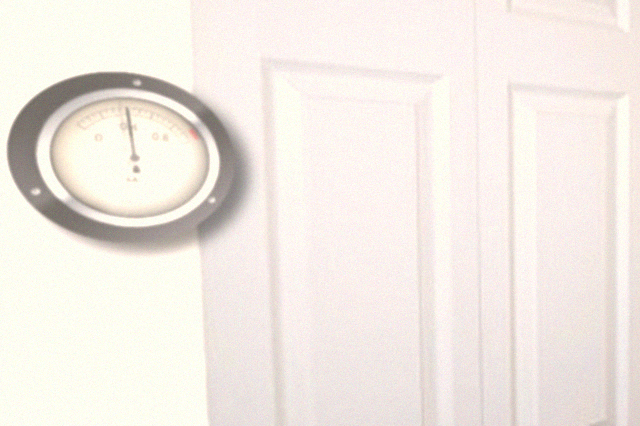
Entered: value=0.4 unit=kA
